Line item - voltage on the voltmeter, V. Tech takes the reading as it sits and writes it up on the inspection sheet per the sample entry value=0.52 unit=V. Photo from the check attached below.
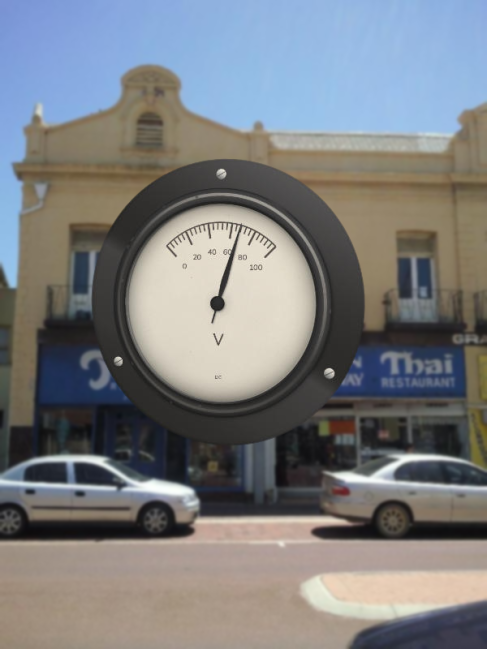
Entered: value=68 unit=V
